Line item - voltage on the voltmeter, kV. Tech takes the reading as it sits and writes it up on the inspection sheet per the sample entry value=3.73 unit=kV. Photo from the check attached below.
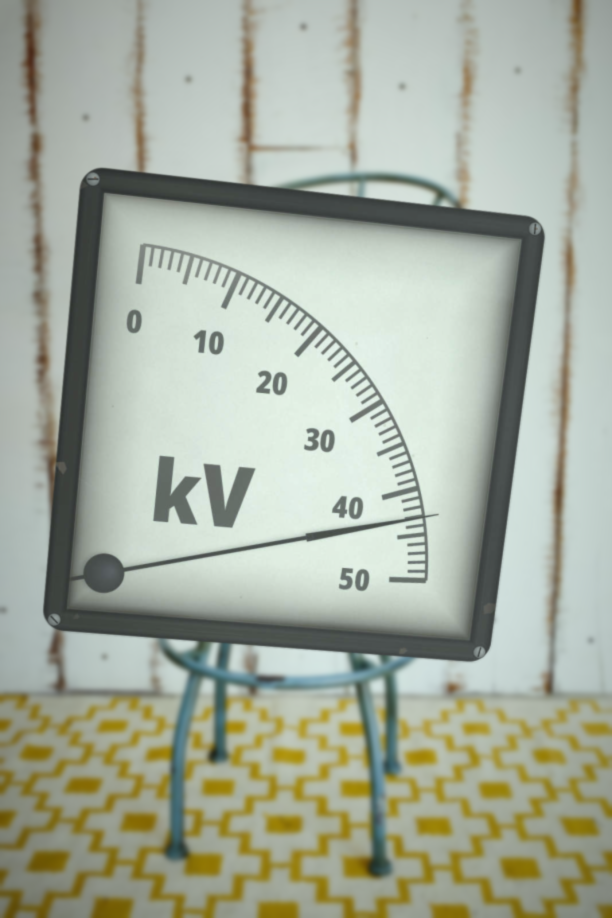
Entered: value=43 unit=kV
